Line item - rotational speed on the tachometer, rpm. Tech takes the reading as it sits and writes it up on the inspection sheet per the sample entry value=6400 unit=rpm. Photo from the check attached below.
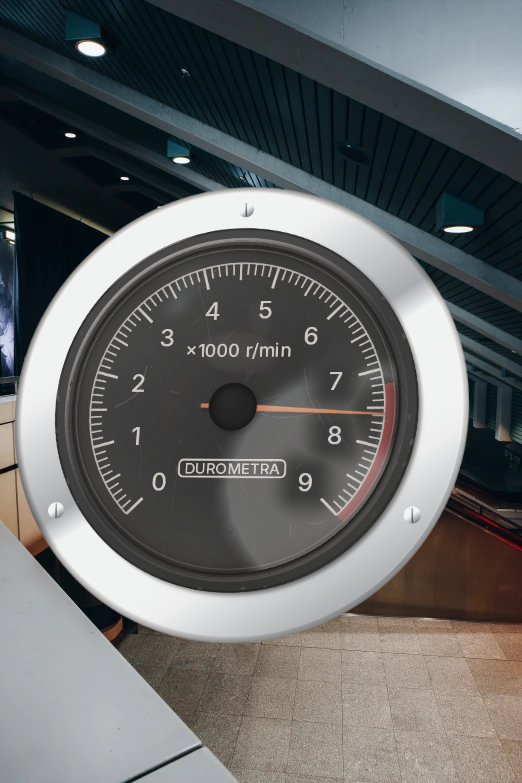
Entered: value=7600 unit=rpm
